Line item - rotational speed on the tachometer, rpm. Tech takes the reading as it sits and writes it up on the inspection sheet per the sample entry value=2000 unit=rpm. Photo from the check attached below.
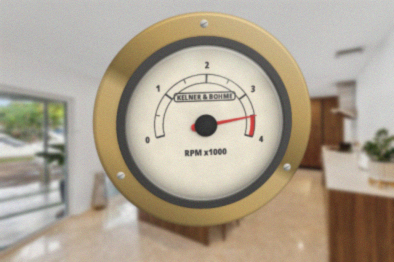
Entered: value=3500 unit=rpm
